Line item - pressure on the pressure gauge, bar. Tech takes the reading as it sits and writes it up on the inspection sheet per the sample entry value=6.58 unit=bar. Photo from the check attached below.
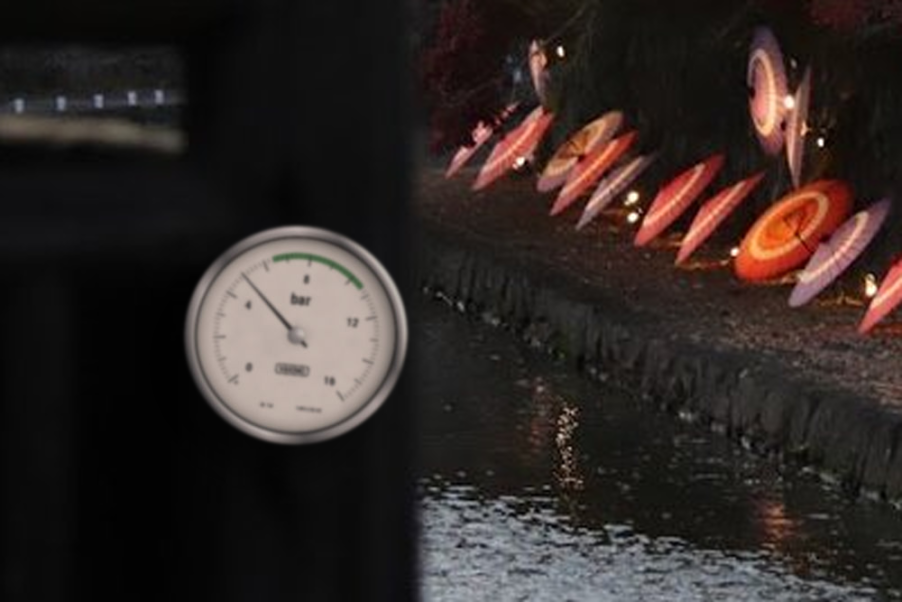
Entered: value=5 unit=bar
